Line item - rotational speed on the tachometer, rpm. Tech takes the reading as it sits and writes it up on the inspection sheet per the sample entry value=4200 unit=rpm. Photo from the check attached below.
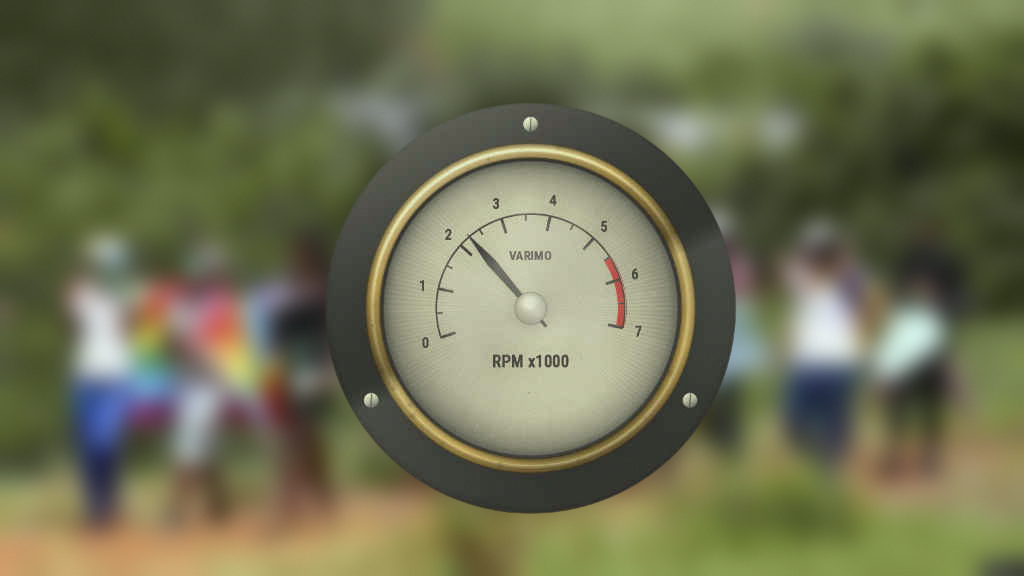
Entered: value=2250 unit=rpm
